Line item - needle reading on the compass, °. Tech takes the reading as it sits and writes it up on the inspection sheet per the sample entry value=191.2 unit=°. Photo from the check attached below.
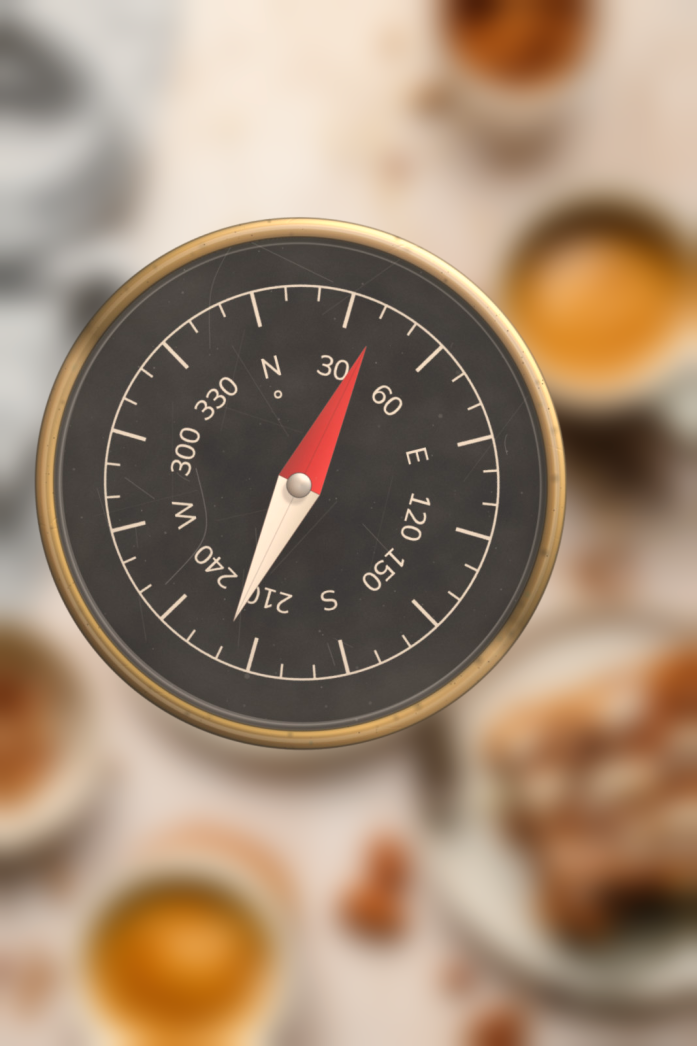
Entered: value=40 unit=°
